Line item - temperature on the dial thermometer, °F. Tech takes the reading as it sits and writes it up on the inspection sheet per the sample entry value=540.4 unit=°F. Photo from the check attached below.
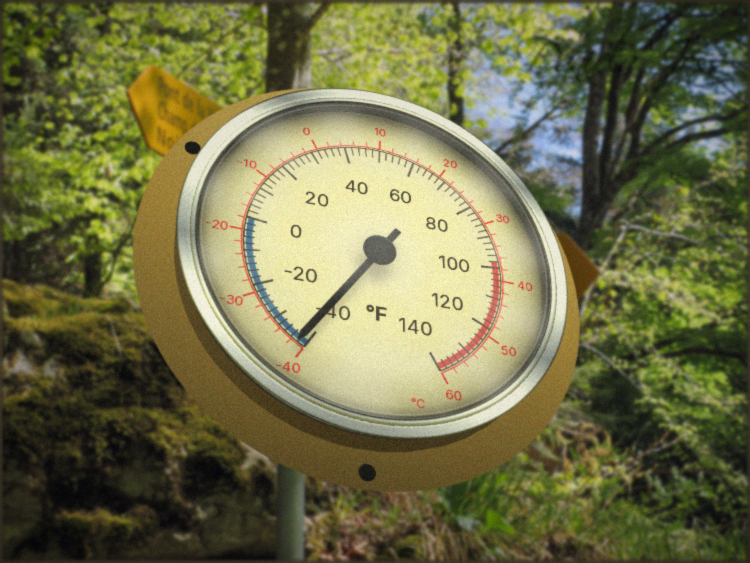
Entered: value=-38 unit=°F
